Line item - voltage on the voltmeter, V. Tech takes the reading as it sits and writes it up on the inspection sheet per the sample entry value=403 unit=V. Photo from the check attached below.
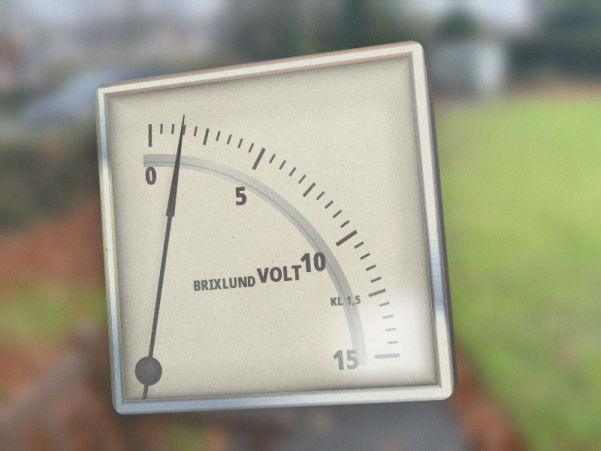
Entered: value=1.5 unit=V
